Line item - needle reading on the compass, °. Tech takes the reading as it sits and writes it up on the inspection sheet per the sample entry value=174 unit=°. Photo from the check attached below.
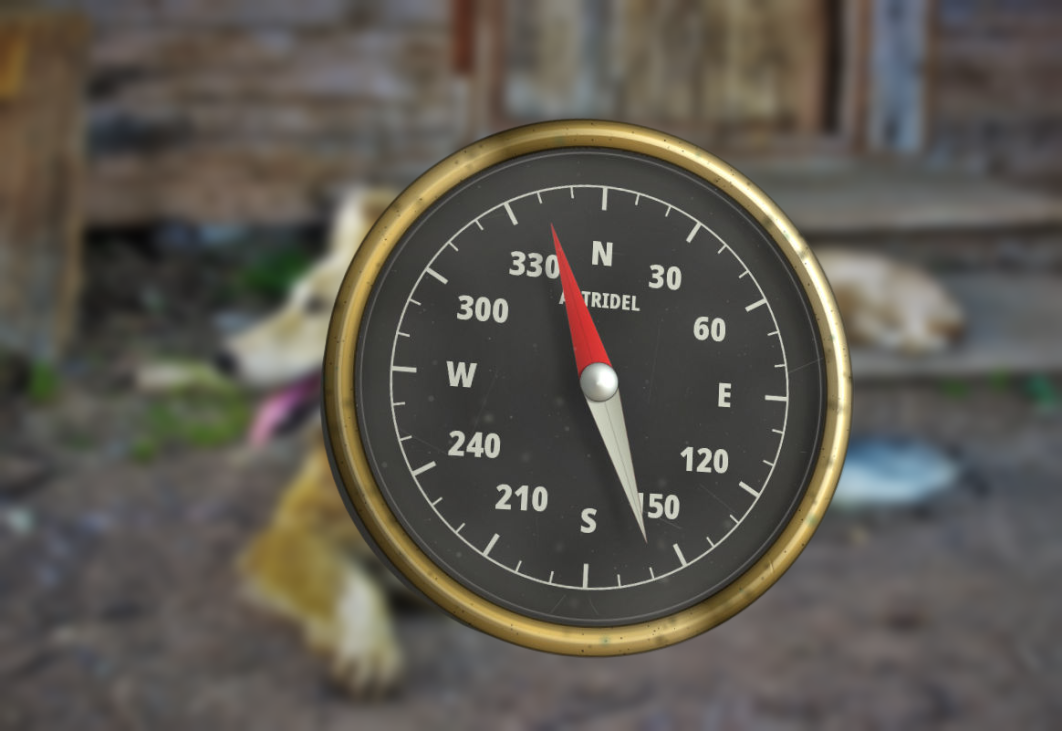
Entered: value=340 unit=°
